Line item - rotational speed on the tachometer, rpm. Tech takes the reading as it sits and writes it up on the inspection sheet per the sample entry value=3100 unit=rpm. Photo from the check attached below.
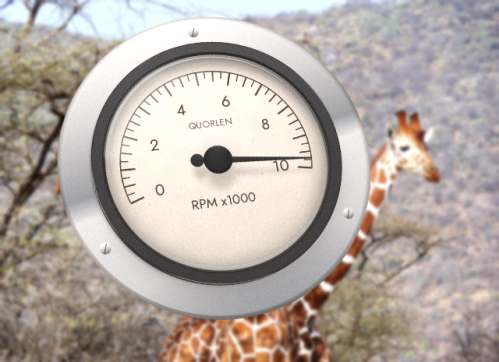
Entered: value=9750 unit=rpm
